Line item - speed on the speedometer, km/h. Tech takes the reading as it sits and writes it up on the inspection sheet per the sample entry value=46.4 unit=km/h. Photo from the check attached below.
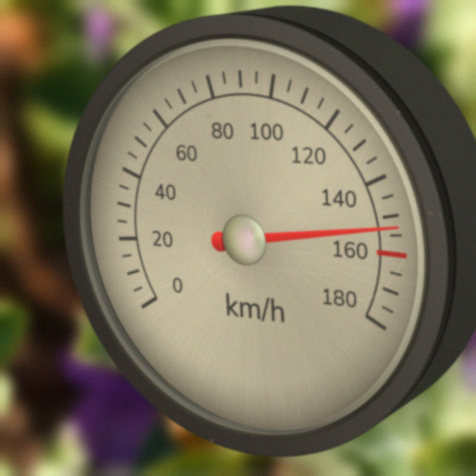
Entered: value=152.5 unit=km/h
